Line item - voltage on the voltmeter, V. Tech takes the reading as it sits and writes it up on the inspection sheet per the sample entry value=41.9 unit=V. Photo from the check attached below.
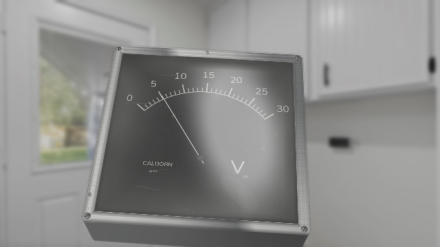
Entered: value=5 unit=V
